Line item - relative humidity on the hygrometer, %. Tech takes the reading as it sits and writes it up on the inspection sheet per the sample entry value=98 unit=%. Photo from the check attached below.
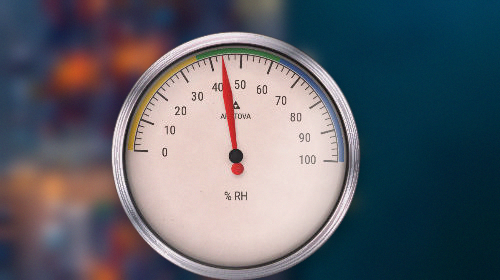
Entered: value=44 unit=%
